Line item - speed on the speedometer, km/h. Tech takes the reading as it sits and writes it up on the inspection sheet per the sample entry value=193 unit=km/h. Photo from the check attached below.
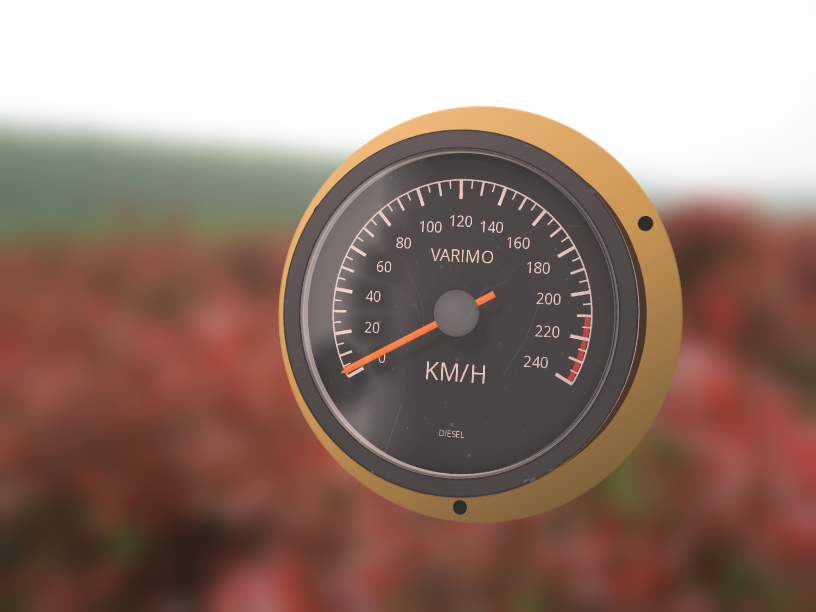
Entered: value=2.5 unit=km/h
